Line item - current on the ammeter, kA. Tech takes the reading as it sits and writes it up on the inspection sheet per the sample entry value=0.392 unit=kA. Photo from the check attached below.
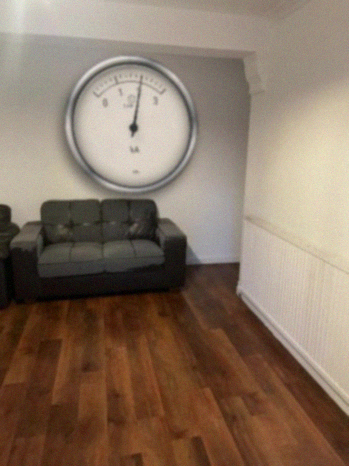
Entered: value=2 unit=kA
